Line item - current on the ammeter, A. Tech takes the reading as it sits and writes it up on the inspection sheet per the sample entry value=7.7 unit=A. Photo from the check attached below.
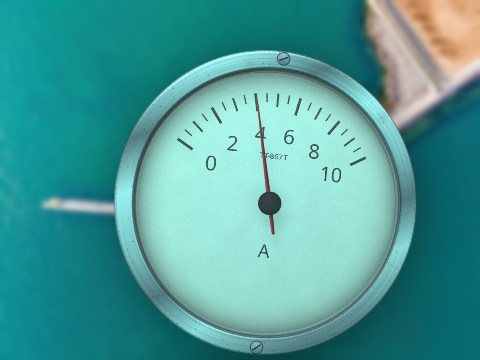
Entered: value=4 unit=A
